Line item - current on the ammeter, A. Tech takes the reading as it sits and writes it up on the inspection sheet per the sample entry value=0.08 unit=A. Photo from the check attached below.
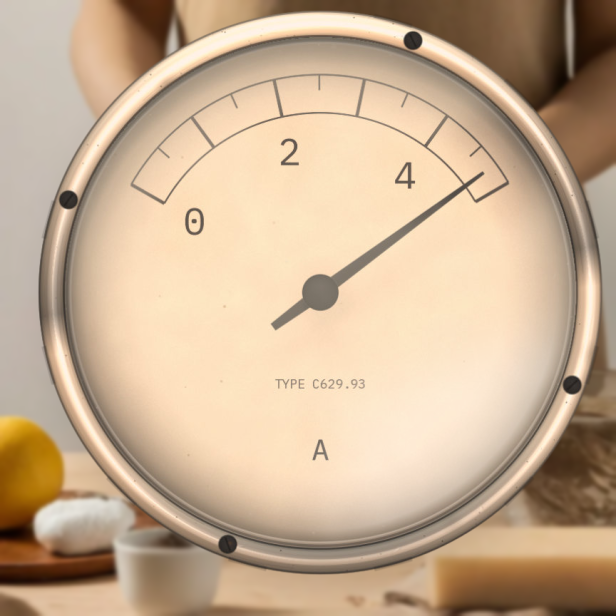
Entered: value=4.75 unit=A
